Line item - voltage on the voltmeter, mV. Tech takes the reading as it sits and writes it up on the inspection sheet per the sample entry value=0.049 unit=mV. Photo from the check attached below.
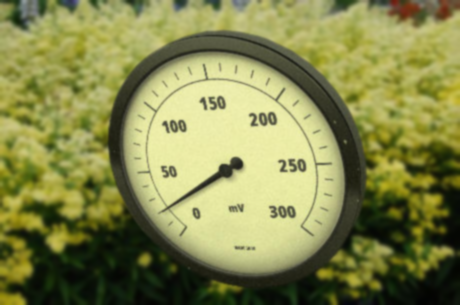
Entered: value=20 unit=mV
